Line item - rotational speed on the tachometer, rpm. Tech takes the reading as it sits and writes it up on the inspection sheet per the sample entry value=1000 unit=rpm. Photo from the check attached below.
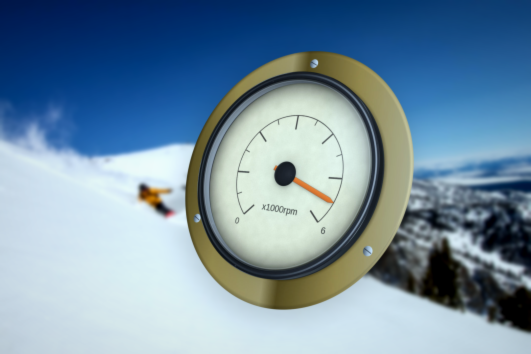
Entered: value=5500 unit=rpm
